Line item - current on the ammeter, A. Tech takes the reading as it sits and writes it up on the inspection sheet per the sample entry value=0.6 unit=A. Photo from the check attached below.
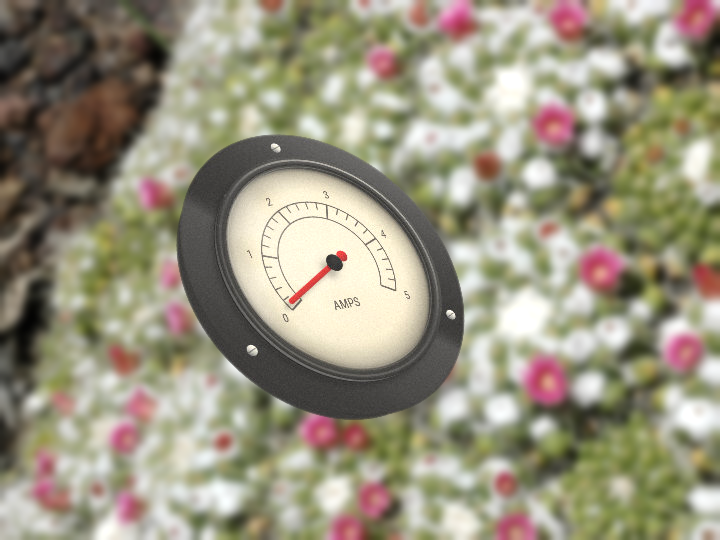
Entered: value=0.1 unit=A
